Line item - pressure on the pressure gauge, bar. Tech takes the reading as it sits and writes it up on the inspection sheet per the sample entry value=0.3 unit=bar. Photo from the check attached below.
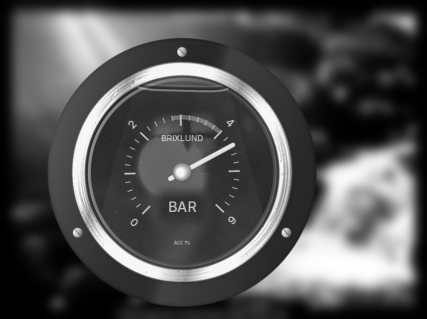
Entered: value=4.4 unit=bar
